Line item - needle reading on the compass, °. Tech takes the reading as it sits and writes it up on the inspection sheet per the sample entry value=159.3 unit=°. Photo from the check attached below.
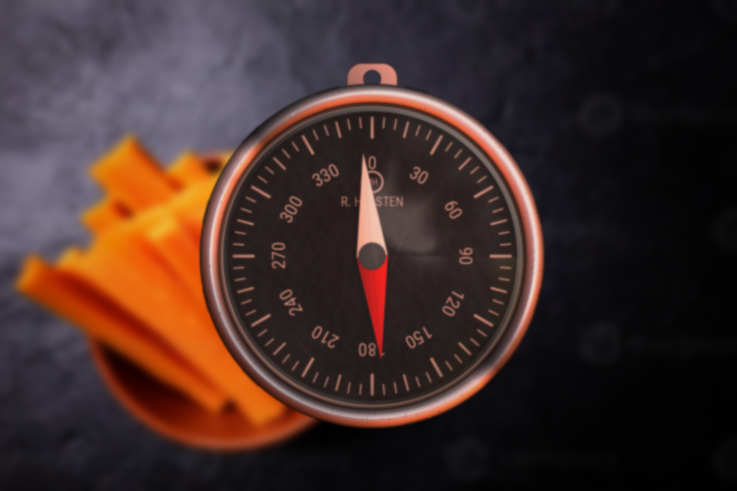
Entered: value=175 unit=°
